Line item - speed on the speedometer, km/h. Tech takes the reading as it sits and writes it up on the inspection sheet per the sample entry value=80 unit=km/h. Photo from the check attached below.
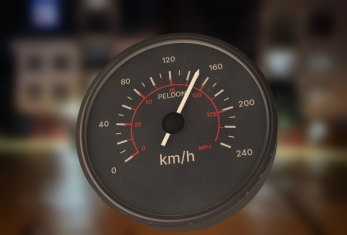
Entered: value=150 unit=km/h
